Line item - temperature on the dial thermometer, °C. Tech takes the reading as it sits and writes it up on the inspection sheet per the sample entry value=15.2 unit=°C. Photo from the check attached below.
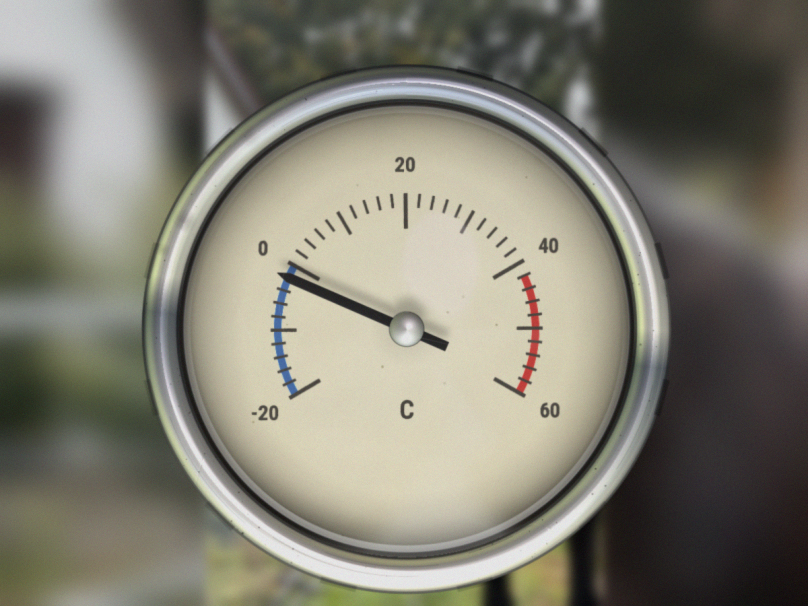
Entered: value=-2 unit=°C
